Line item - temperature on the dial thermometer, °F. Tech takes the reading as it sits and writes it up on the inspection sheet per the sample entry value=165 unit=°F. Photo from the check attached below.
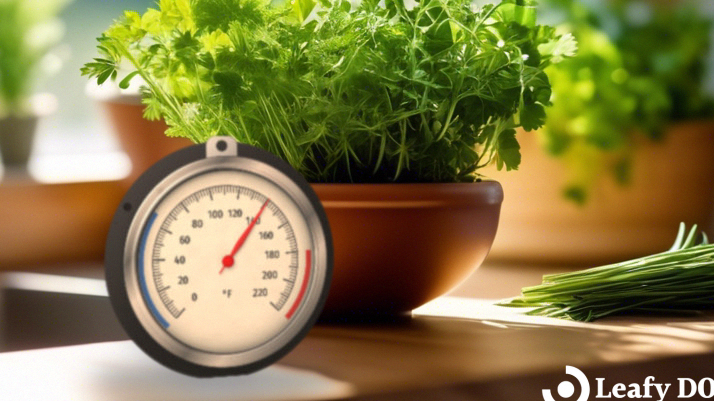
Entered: value=140 unit=°F
